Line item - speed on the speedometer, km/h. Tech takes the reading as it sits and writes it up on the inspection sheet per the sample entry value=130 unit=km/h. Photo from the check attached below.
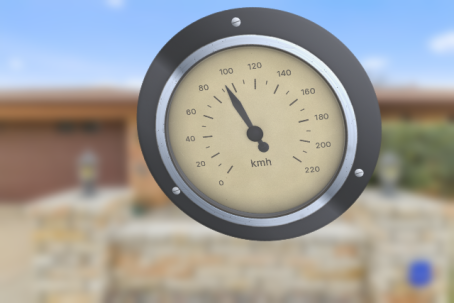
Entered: value=95 unit=km/h
